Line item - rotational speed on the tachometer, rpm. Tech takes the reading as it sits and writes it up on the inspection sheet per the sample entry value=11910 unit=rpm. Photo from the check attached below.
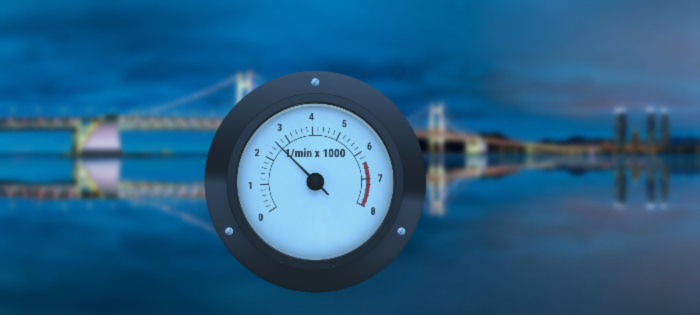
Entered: value=2600 unit=rpm
